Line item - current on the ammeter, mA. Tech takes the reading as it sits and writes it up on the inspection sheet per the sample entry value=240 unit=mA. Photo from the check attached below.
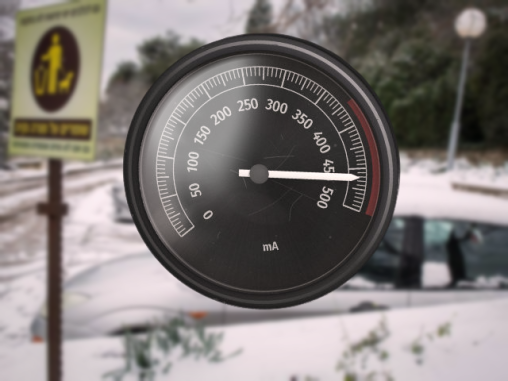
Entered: value=460 unit=mA
